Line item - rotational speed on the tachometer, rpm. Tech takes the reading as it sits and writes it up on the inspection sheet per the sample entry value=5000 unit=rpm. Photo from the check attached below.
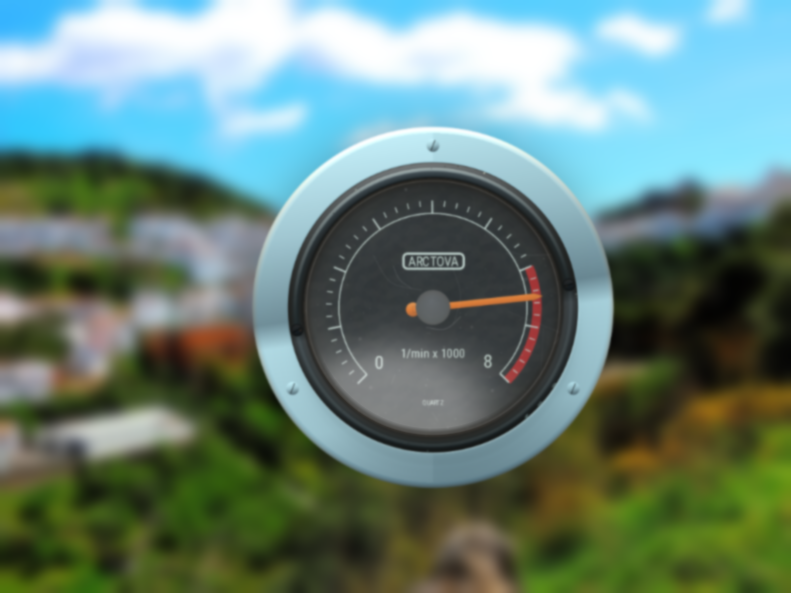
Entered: value=6500 unit=rpm
